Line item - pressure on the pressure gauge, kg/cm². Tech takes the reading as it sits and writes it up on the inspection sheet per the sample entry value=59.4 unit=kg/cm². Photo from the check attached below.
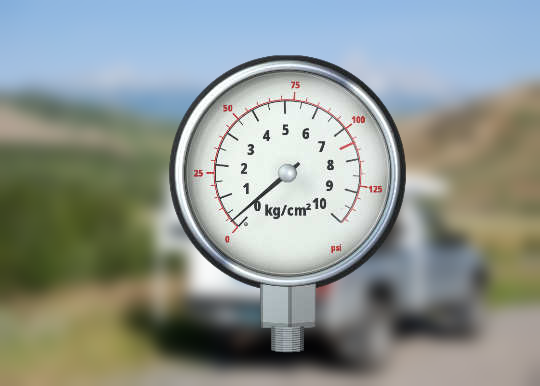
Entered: value=0.25 unit=kg/cm²
